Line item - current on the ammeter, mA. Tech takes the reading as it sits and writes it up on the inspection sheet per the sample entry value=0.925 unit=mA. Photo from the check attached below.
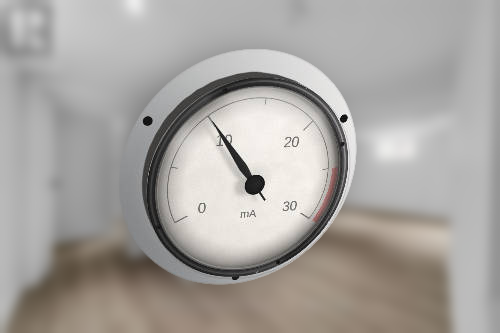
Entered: value=10 unit=mA
